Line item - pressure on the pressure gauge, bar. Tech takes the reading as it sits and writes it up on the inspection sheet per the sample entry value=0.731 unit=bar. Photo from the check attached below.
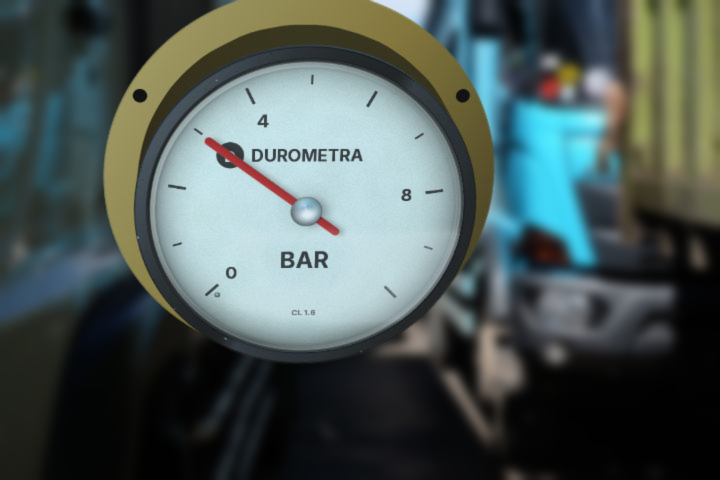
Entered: value=3 unit=bar
